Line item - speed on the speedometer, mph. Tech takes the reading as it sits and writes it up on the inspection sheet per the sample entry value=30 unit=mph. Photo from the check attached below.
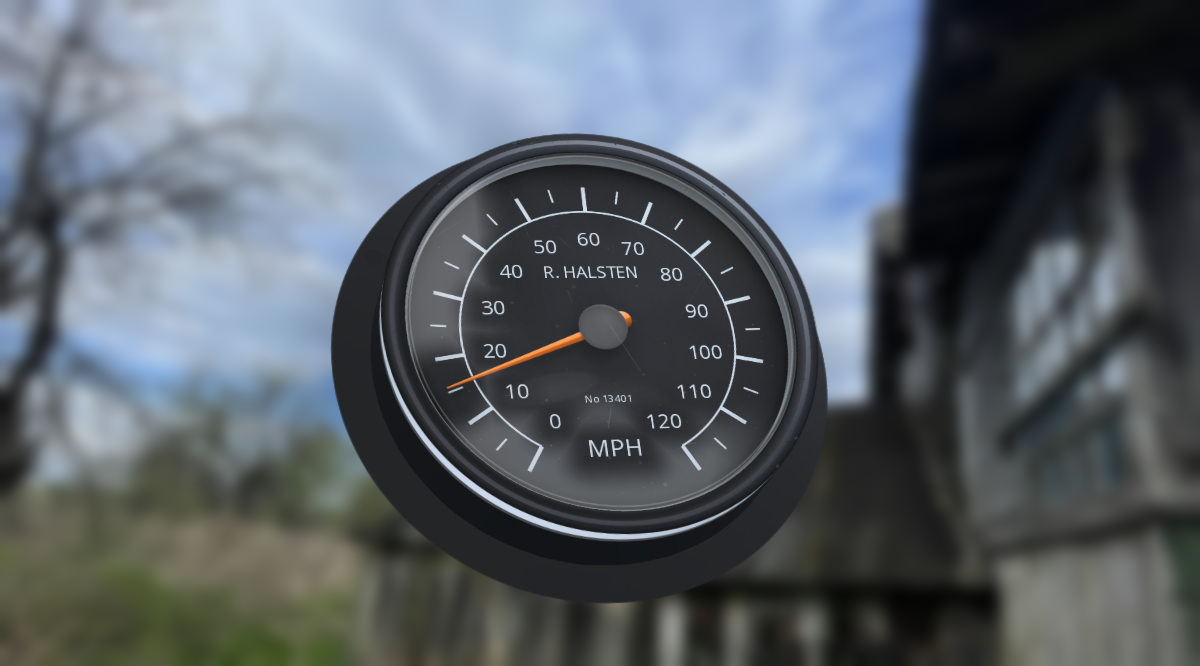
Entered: value=15 unit=mph
